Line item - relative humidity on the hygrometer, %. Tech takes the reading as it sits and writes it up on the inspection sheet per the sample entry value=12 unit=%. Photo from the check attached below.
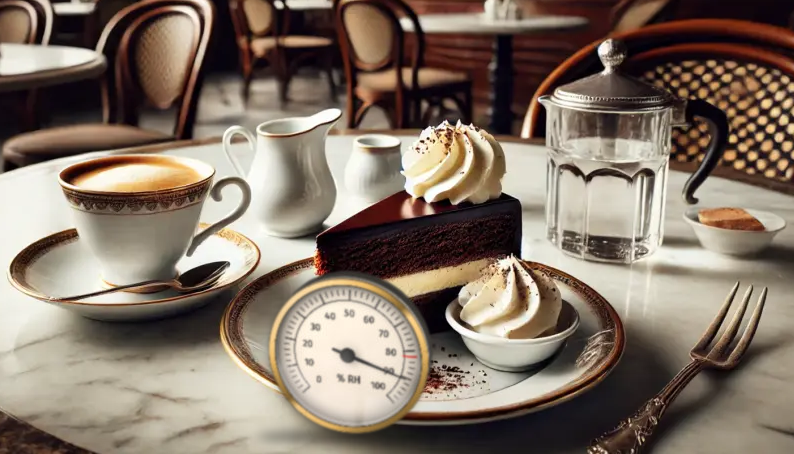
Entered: value=90 unit=%
